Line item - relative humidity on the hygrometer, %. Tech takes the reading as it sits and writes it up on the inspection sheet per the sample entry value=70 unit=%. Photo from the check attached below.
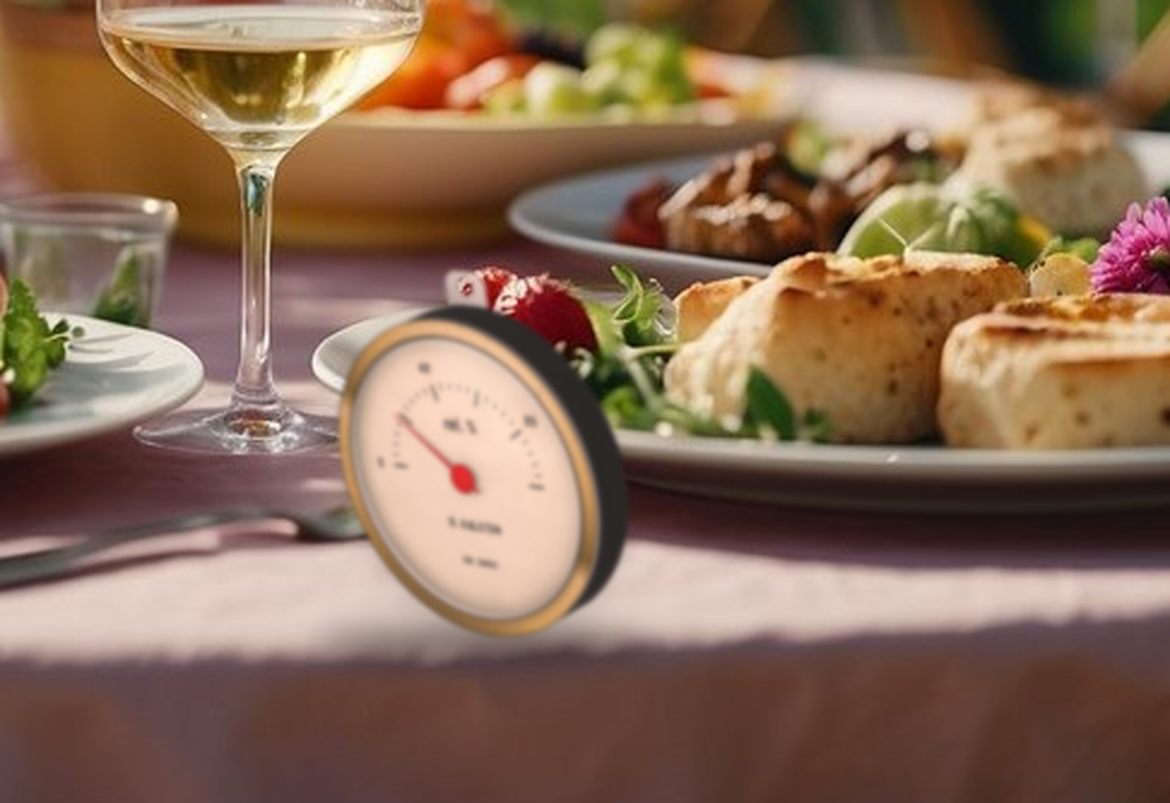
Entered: value=20 unit=%
